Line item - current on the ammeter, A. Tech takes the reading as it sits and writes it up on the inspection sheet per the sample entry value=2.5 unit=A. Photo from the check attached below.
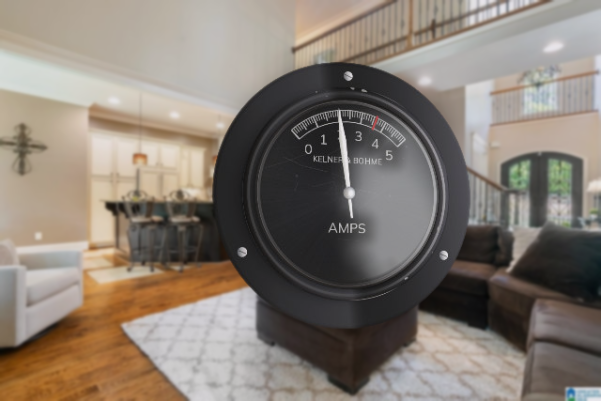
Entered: value=2 unit=A
